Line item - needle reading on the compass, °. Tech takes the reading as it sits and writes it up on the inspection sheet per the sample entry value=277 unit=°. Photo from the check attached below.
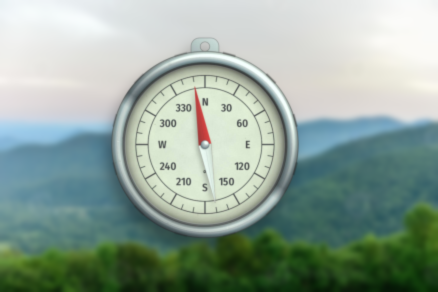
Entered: value=350 unit=°
